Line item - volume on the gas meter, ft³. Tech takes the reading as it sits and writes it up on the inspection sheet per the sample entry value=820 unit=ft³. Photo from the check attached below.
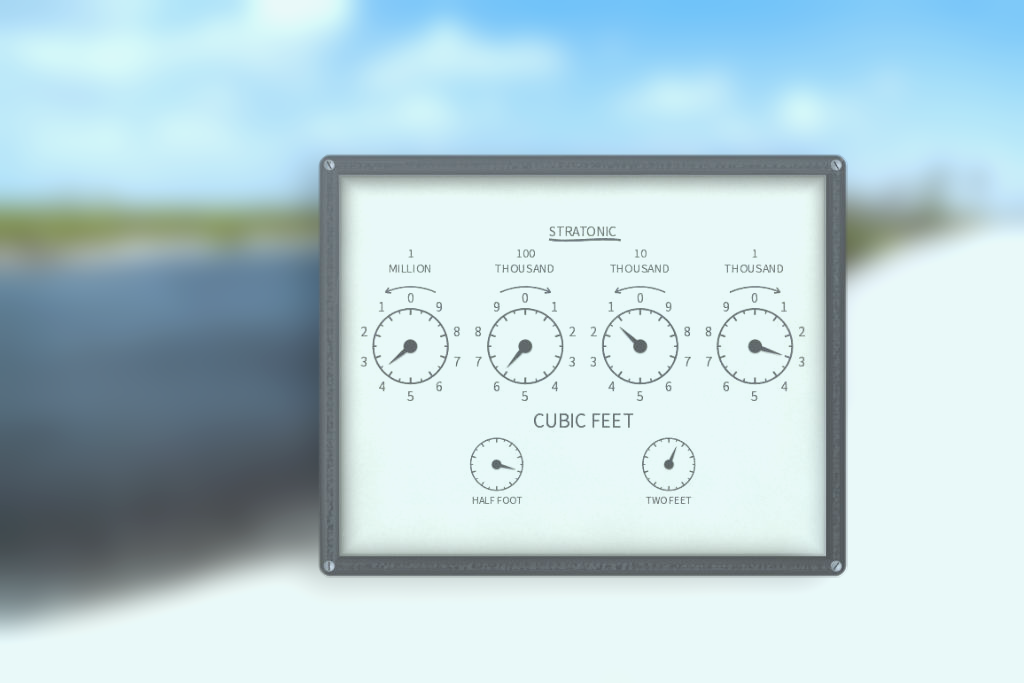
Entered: value=361300 unit=ft³
